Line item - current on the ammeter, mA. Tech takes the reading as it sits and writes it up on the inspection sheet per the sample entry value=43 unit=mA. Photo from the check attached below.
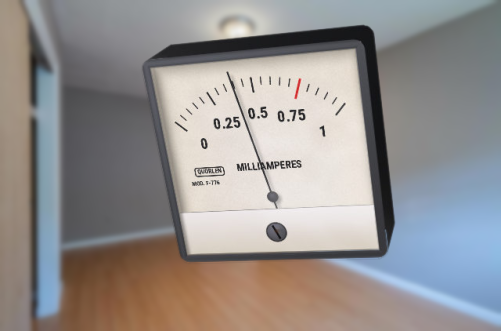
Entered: value=0.4 unit=mA
